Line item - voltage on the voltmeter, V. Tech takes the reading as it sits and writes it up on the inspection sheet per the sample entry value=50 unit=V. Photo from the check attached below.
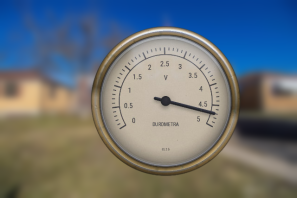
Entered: value=4.7 unit=V
